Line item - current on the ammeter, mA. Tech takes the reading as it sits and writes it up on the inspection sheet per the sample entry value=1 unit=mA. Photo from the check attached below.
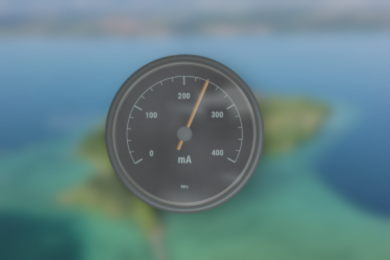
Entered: value=240 unit=mA
